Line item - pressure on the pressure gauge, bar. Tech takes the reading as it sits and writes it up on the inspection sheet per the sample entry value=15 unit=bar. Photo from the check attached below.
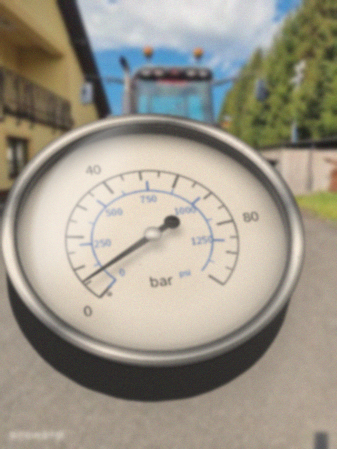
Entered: value=5 unit=bar
